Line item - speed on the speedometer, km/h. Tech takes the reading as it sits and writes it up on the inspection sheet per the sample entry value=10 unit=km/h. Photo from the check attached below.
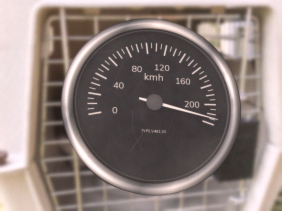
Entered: value=215 unit=km/h
